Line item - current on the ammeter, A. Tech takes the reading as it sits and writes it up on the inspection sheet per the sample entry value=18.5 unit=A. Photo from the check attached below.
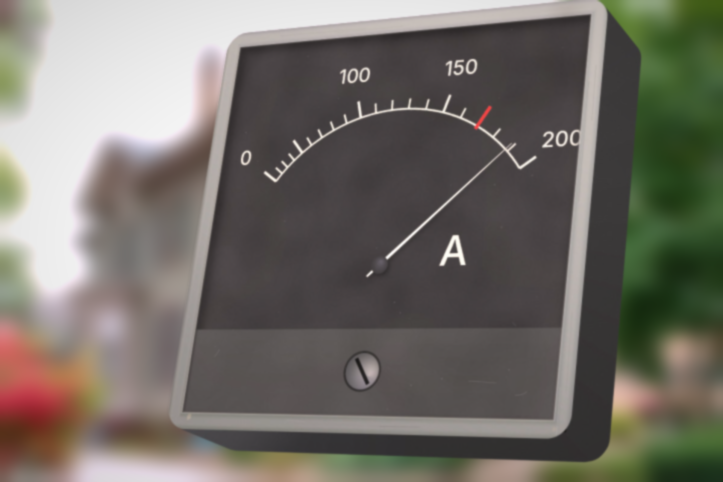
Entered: value=190 unit=A
